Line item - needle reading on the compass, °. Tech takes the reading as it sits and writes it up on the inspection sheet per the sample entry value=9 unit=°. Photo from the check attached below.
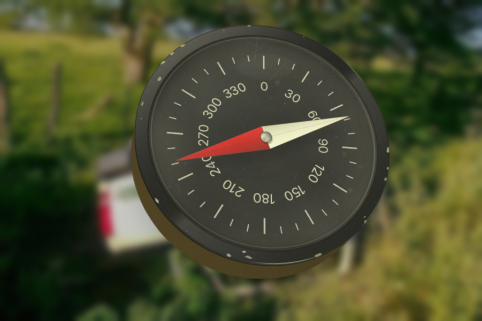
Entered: value=250 unit=°
